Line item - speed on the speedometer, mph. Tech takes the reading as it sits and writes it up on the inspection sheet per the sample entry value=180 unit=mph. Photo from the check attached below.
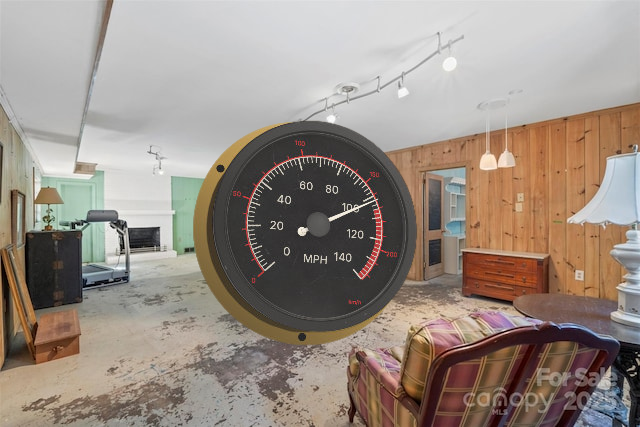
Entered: value=102 unit=mph
